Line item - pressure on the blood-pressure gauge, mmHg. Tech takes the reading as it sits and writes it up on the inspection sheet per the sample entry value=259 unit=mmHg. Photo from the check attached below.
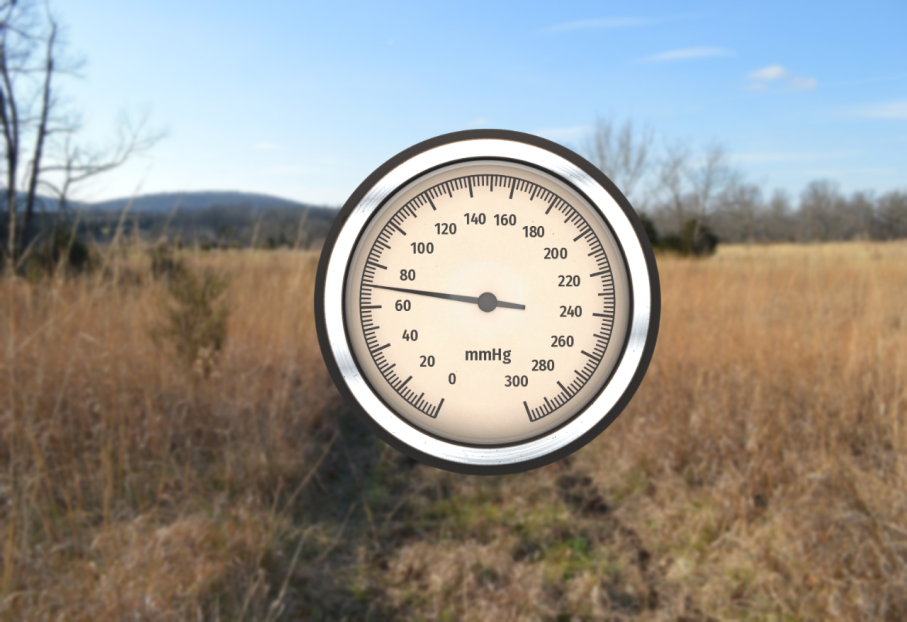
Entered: value=70 unit=mmHg
